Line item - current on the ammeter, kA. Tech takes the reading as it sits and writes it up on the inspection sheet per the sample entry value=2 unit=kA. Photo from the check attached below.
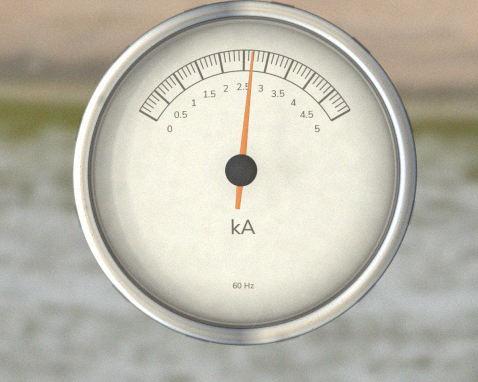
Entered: value=2.7 unit=kA
